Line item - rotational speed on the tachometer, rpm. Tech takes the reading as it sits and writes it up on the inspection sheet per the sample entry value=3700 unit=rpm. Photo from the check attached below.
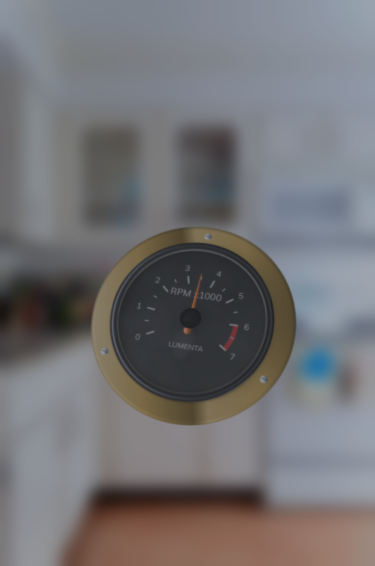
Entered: value=3500 unit=rpm
